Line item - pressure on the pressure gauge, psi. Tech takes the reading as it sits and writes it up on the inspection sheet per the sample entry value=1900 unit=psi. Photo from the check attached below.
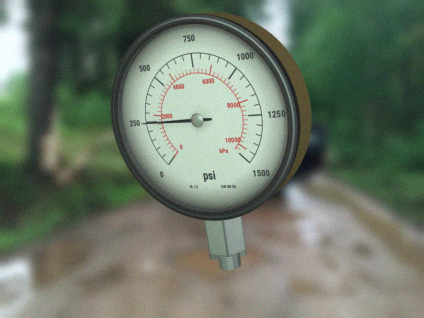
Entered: value=250 unit=psi
